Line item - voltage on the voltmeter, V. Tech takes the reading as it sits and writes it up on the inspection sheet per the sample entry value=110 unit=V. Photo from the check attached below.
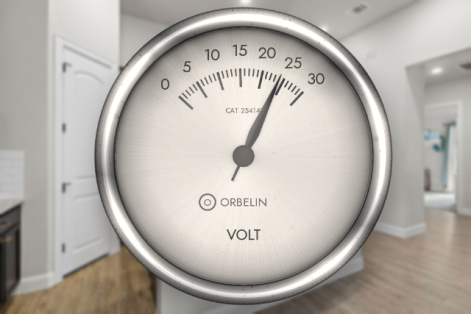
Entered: value=24 unit=V
